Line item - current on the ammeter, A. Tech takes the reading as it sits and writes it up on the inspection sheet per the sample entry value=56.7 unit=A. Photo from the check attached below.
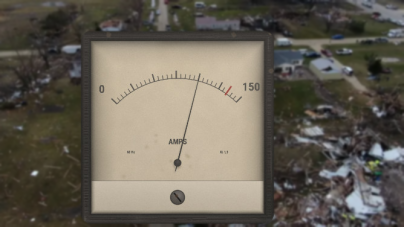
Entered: value=100 unit=A
